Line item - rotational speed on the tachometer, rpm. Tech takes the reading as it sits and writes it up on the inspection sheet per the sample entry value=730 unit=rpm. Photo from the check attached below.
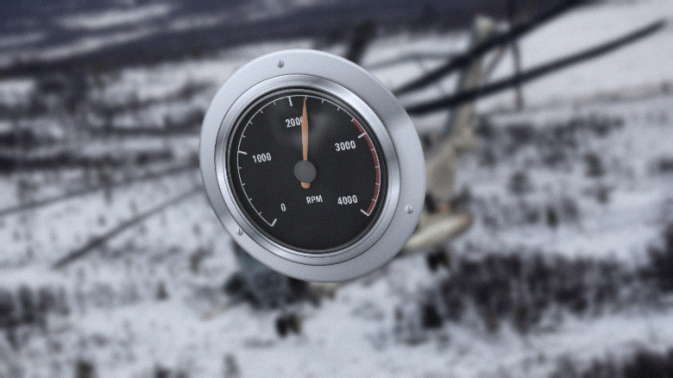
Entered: value=2200 unit=rpm
